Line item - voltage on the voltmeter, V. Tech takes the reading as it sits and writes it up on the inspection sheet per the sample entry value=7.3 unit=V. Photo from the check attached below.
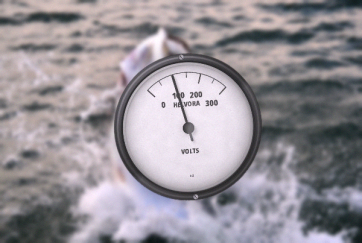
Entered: value=100 unit=V
